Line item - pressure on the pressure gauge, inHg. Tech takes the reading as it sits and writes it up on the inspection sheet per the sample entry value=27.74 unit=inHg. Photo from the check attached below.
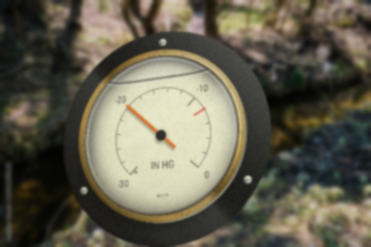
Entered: value=-20 unit=inHg
